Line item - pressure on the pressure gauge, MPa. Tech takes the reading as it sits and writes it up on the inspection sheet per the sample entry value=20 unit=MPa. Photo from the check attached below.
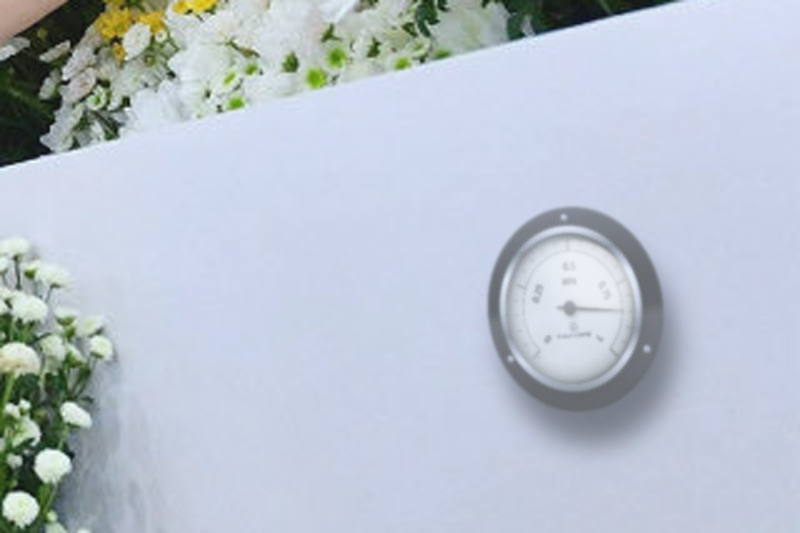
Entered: value=0.85 unit=MPa
